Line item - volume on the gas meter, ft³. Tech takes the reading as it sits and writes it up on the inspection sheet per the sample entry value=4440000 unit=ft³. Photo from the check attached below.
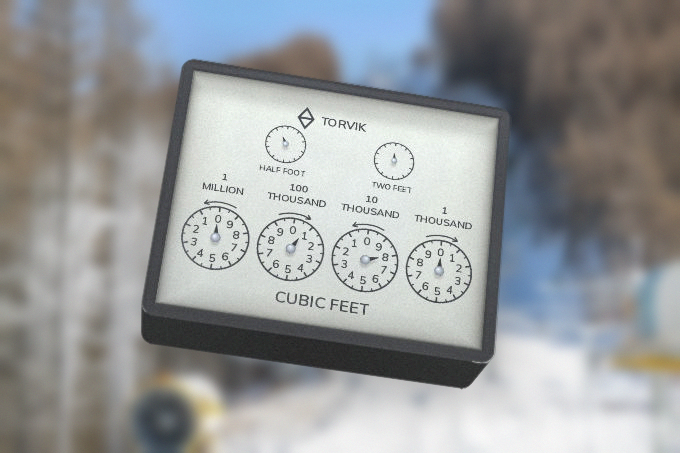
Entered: value=8000 unit=ft³
